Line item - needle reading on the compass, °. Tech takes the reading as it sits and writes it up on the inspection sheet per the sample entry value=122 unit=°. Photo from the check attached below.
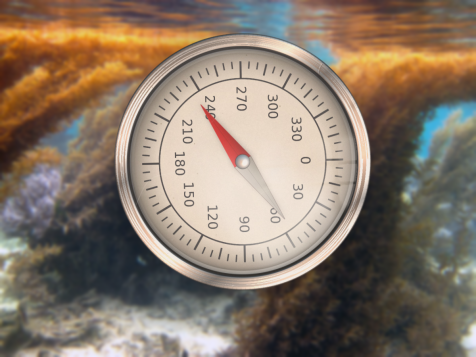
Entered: value=235 unit=°
